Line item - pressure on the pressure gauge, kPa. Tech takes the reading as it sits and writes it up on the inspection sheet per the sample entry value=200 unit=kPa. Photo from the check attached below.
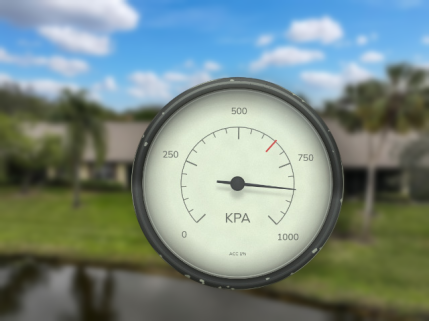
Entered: value=850 unit=kPa
